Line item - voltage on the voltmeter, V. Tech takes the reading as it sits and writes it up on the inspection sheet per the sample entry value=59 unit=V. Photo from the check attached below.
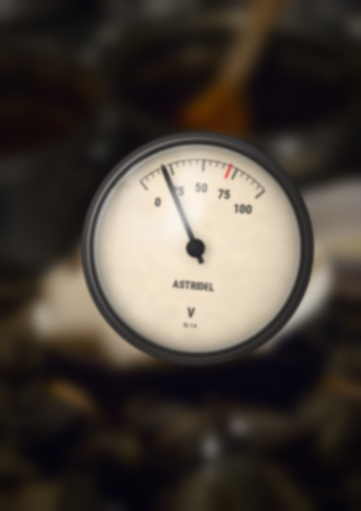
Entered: value=20 unit=V
